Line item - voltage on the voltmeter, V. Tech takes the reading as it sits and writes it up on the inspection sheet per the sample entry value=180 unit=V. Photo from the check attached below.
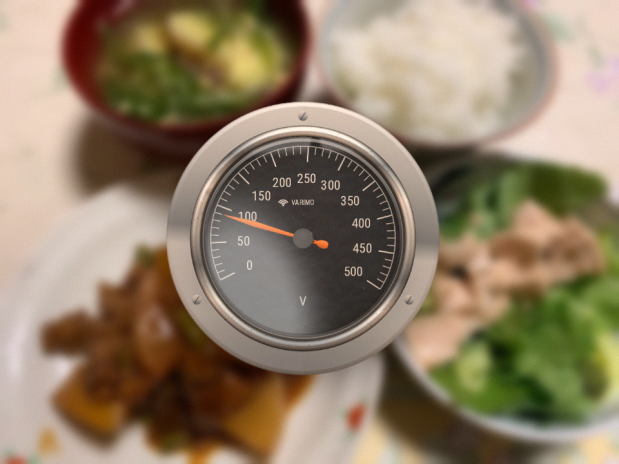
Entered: value=90 unit=V
